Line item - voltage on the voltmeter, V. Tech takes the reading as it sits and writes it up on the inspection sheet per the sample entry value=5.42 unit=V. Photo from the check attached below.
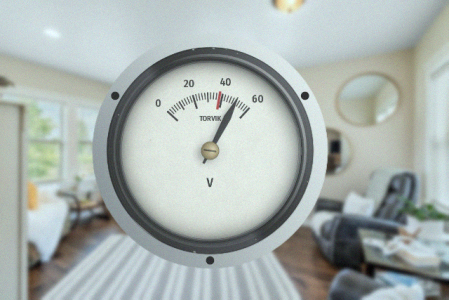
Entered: value=50 unit=V
